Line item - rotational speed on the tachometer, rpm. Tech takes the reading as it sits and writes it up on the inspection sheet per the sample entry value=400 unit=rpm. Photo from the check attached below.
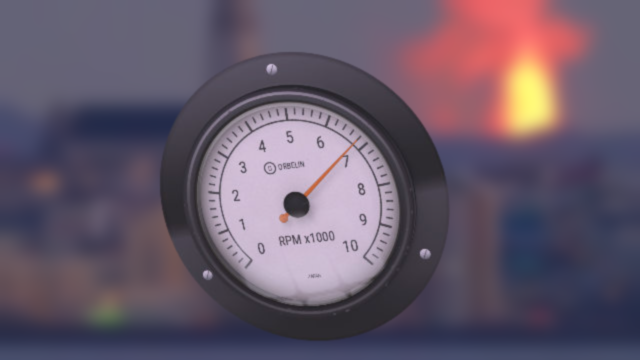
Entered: value=6800 unit=rpm
